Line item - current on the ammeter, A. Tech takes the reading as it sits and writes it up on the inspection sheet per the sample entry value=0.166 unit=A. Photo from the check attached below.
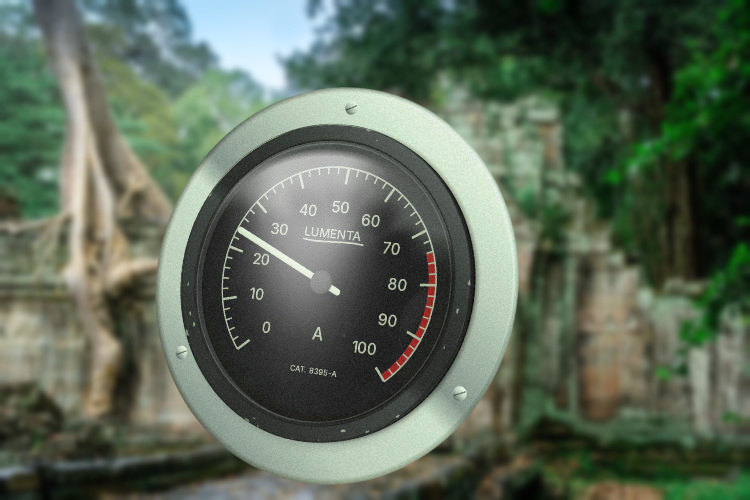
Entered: value=24 unit=A
